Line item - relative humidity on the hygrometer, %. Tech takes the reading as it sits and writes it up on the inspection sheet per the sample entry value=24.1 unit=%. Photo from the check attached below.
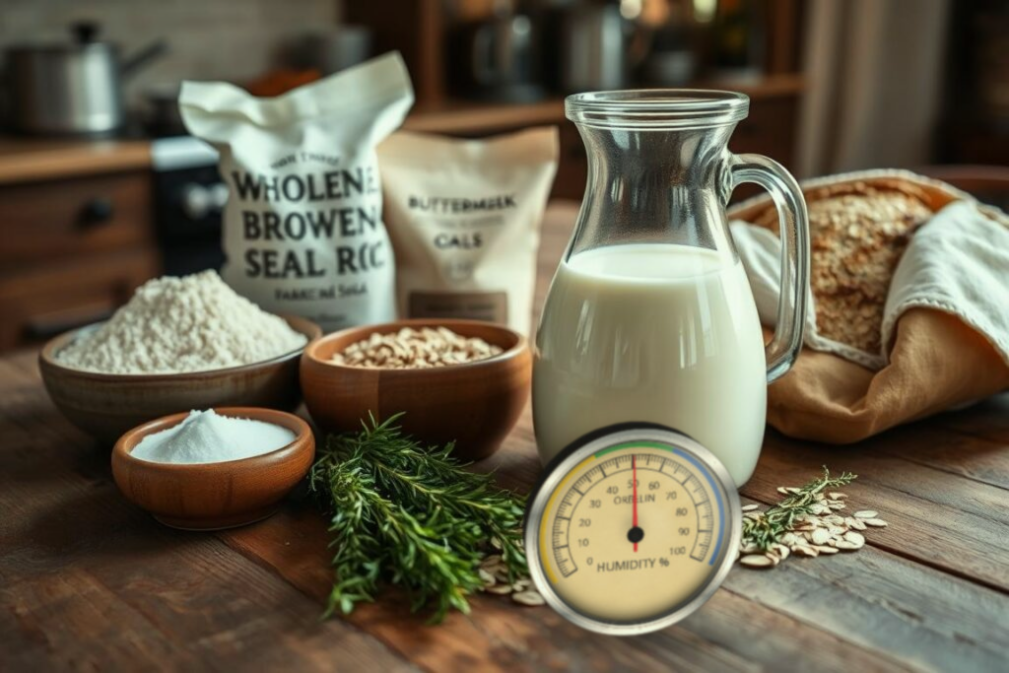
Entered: value=50 unit=%
